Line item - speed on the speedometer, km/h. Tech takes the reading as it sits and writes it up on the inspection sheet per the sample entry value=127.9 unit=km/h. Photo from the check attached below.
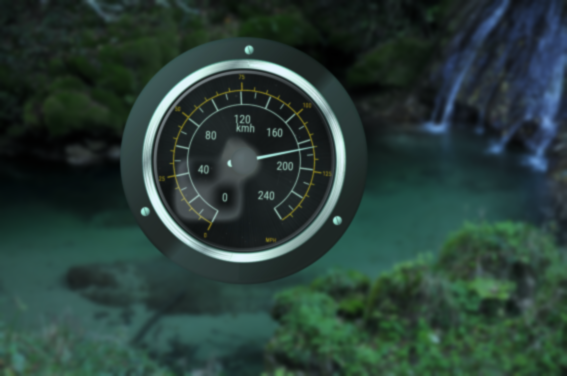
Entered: value=185 unit=km/h
